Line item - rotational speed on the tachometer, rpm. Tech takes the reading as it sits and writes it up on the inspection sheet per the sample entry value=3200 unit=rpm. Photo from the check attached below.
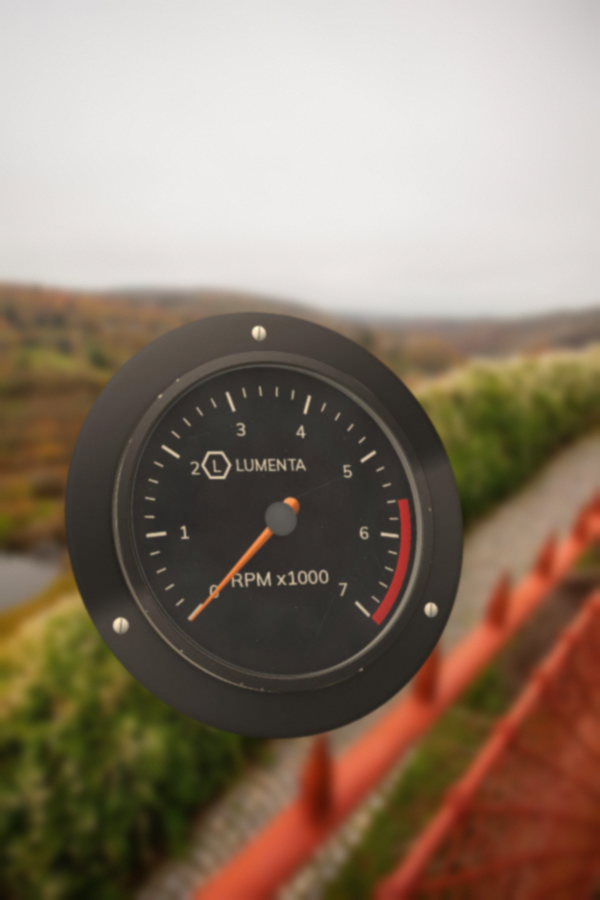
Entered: value=0 unit=rpm
